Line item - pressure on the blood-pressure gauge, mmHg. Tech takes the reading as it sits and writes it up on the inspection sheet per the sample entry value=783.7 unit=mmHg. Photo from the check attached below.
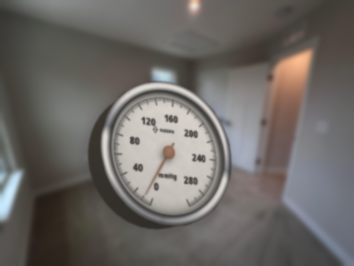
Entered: value=10 unit=mmHg
